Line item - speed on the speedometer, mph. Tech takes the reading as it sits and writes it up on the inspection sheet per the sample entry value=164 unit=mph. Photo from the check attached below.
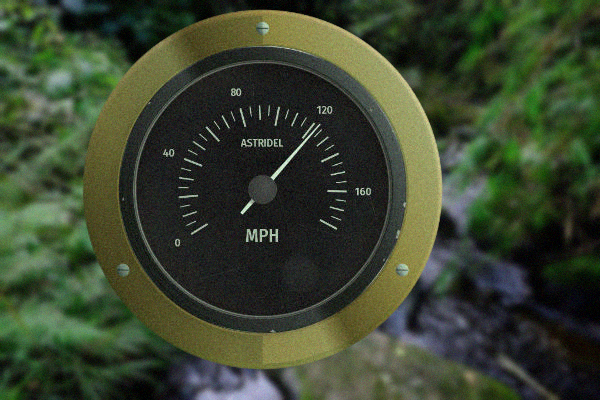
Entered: value=122.5 unit=mph
